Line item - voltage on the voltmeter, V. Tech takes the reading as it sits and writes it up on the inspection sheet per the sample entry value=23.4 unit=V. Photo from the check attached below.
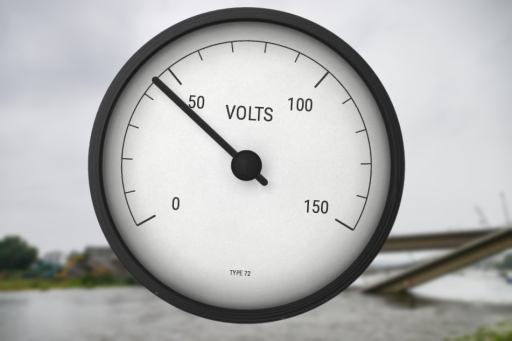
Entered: value=45 unit=V
